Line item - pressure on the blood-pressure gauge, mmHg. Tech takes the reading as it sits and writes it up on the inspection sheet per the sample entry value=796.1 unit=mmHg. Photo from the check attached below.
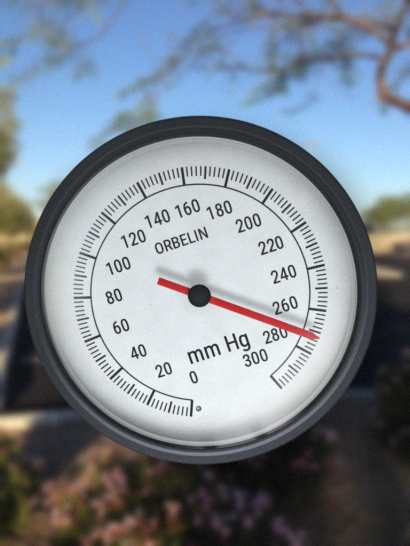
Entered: value=272 unit=mmHg
